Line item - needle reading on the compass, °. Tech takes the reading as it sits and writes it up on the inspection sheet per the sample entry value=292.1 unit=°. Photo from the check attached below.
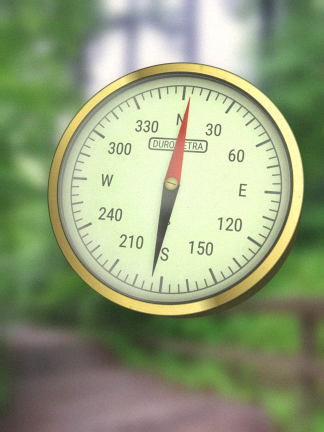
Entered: value=5 unit=°
